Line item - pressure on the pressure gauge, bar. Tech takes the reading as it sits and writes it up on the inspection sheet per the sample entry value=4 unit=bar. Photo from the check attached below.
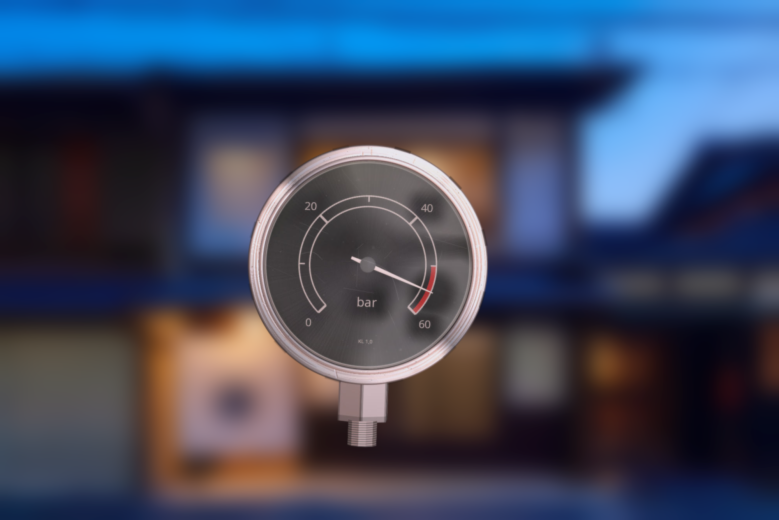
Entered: value=55 unit=bar
